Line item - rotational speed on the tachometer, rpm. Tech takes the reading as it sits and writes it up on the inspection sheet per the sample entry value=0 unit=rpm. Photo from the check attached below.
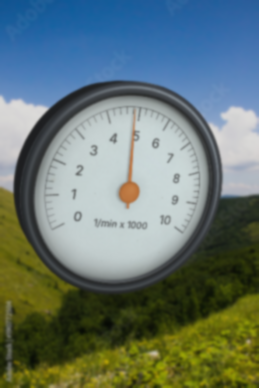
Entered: value=4800 unit=rpm
